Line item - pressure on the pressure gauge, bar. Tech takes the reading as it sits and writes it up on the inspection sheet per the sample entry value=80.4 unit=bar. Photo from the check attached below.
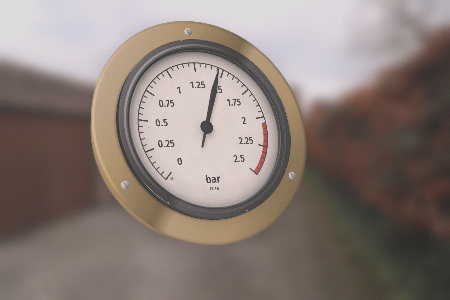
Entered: value=1.45 unit=bar
